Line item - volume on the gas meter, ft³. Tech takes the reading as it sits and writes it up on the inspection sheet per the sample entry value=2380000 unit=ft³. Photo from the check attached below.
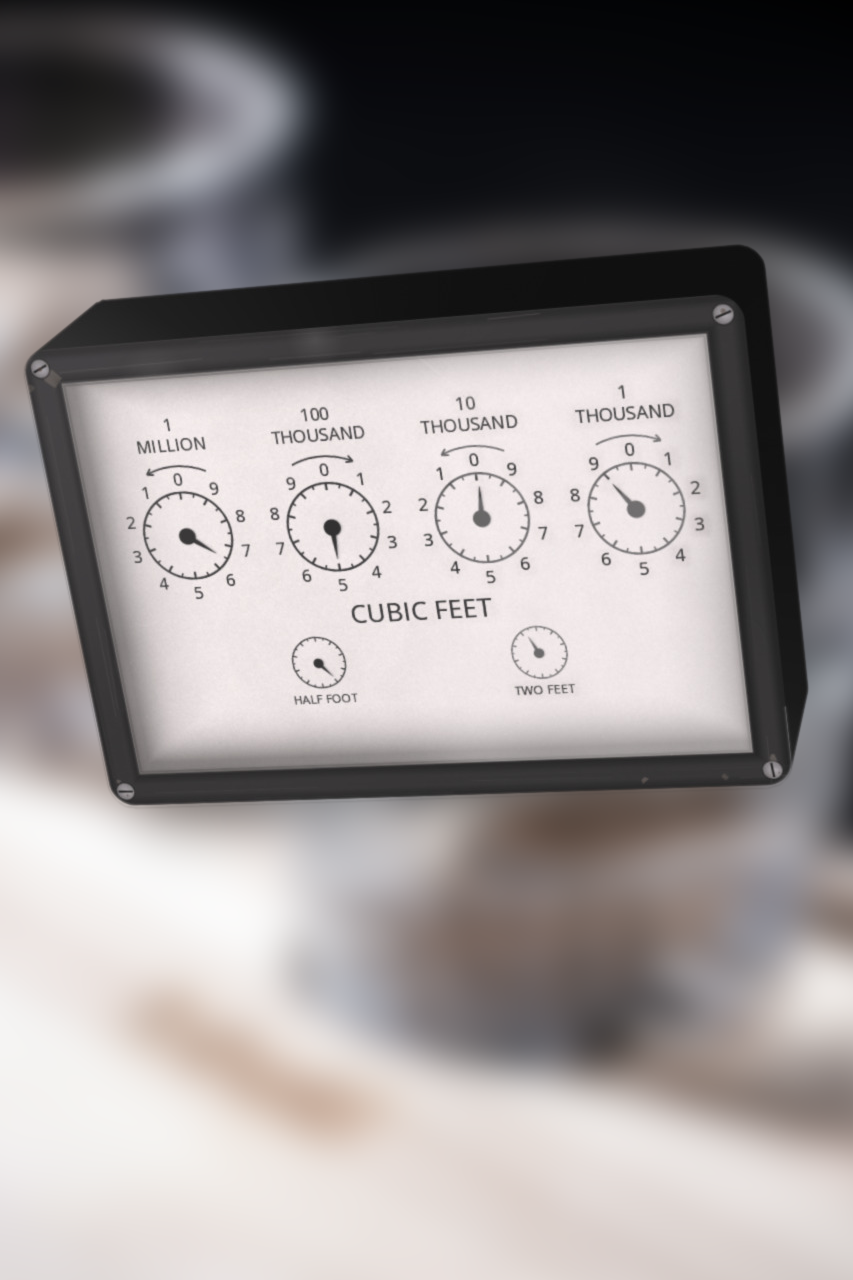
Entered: value=649900 unit=ft³
